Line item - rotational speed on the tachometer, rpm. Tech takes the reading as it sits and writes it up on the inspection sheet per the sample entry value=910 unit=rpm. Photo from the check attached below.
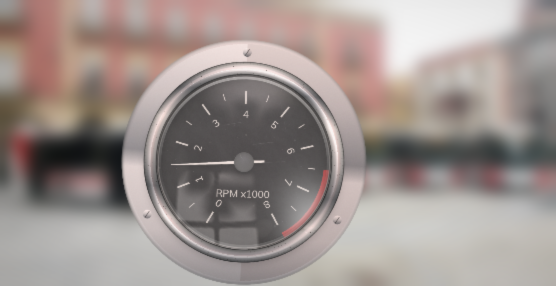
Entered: value=1500 unit=rpm
